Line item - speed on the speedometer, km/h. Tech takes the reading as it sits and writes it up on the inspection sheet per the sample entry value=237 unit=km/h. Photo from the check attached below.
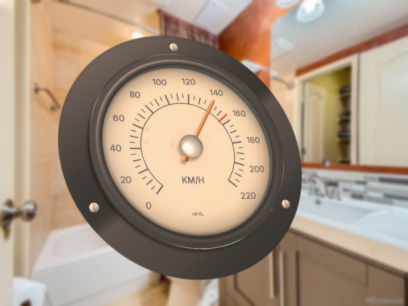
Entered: value=140 unit=km/h
